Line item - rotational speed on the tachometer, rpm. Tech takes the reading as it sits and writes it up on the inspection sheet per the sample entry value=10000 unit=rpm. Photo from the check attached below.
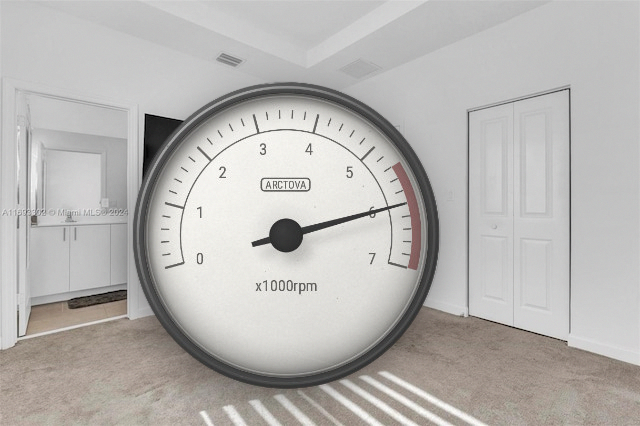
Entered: value=6000 unit=rpm
